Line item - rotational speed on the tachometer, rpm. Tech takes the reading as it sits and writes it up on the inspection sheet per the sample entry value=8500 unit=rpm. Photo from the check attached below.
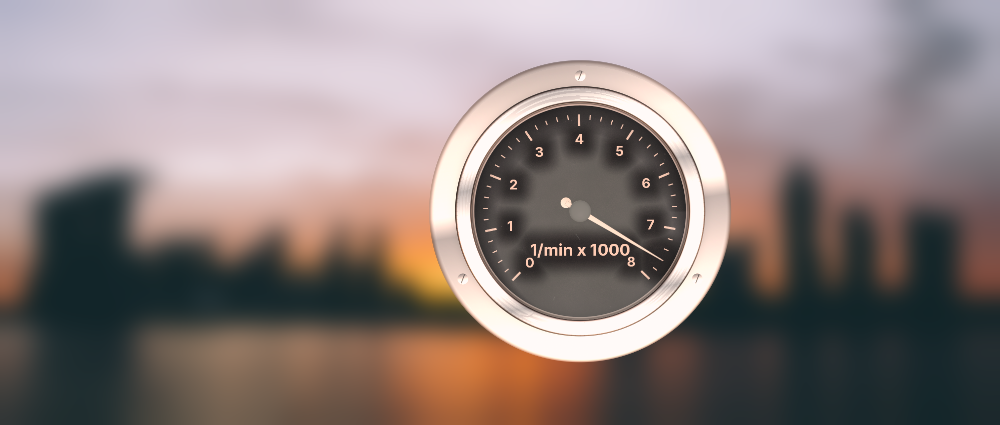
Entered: value=7600 unit=rpm
